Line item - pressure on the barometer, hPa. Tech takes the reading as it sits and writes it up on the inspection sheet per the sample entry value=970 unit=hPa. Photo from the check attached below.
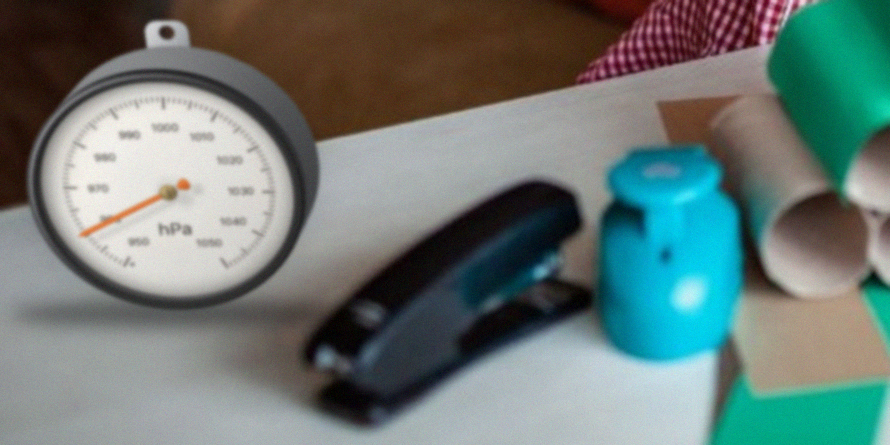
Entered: value=960 unit=hPa
